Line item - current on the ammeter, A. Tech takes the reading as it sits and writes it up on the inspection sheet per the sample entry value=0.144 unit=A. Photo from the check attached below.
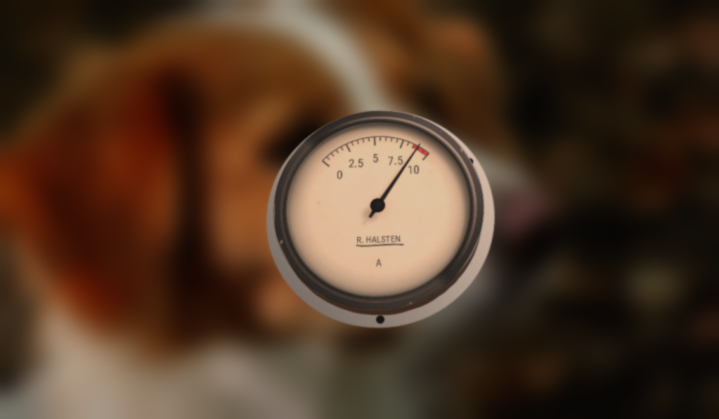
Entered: value=9 unit=A
